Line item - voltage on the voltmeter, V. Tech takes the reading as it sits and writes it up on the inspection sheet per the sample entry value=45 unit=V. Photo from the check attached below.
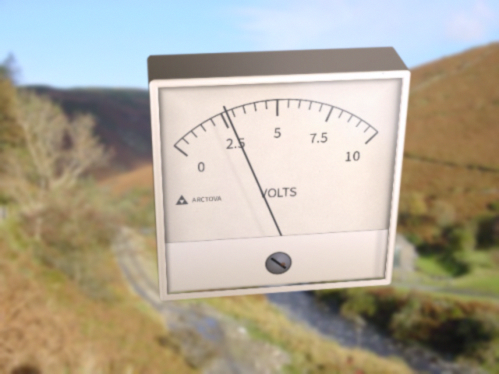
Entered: value=2.75 unit=V
